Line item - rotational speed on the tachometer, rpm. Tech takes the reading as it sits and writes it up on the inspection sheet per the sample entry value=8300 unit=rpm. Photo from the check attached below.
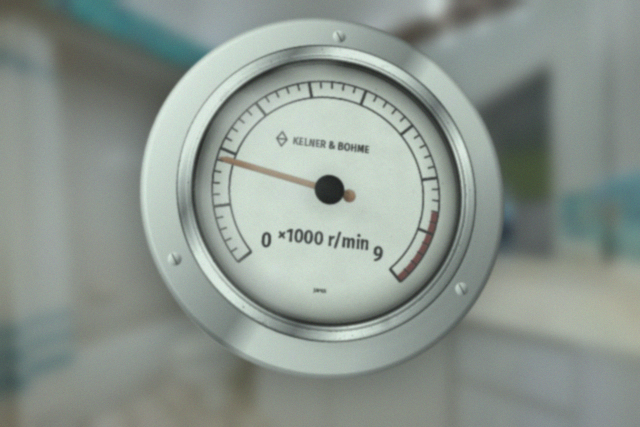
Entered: value=1800 unit=rpm
